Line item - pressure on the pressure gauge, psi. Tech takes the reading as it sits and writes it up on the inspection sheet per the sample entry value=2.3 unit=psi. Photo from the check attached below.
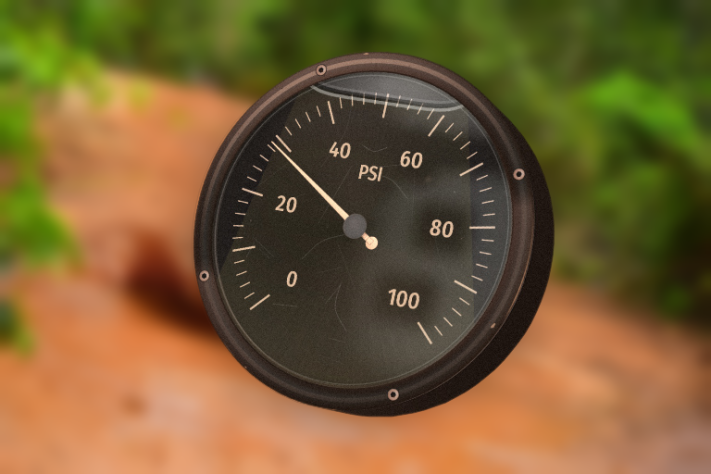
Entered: value=29 unit=psi
